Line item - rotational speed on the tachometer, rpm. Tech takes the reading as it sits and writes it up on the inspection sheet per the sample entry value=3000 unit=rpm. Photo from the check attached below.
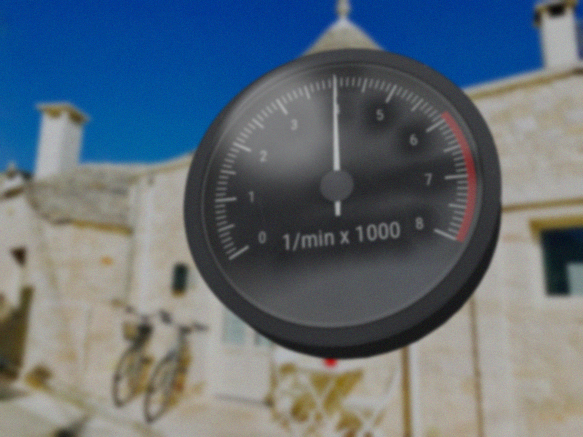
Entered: value=4000 unit=rpm
